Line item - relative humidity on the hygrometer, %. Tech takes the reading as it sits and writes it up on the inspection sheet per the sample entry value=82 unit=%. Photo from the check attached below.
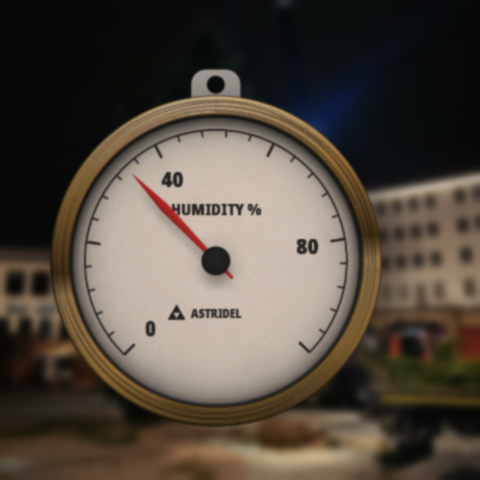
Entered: value=34 unit=%
